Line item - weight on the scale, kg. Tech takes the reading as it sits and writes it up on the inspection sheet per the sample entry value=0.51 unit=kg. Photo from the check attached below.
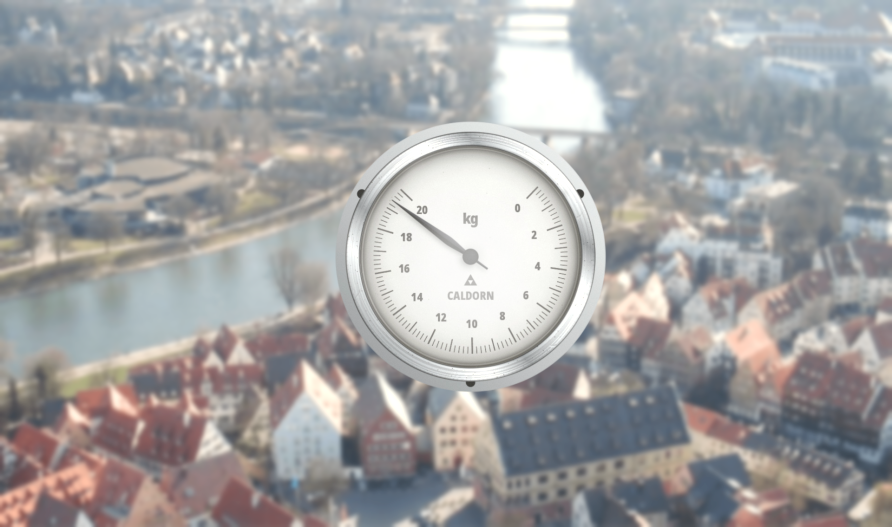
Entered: value=19.4 unit=kg
